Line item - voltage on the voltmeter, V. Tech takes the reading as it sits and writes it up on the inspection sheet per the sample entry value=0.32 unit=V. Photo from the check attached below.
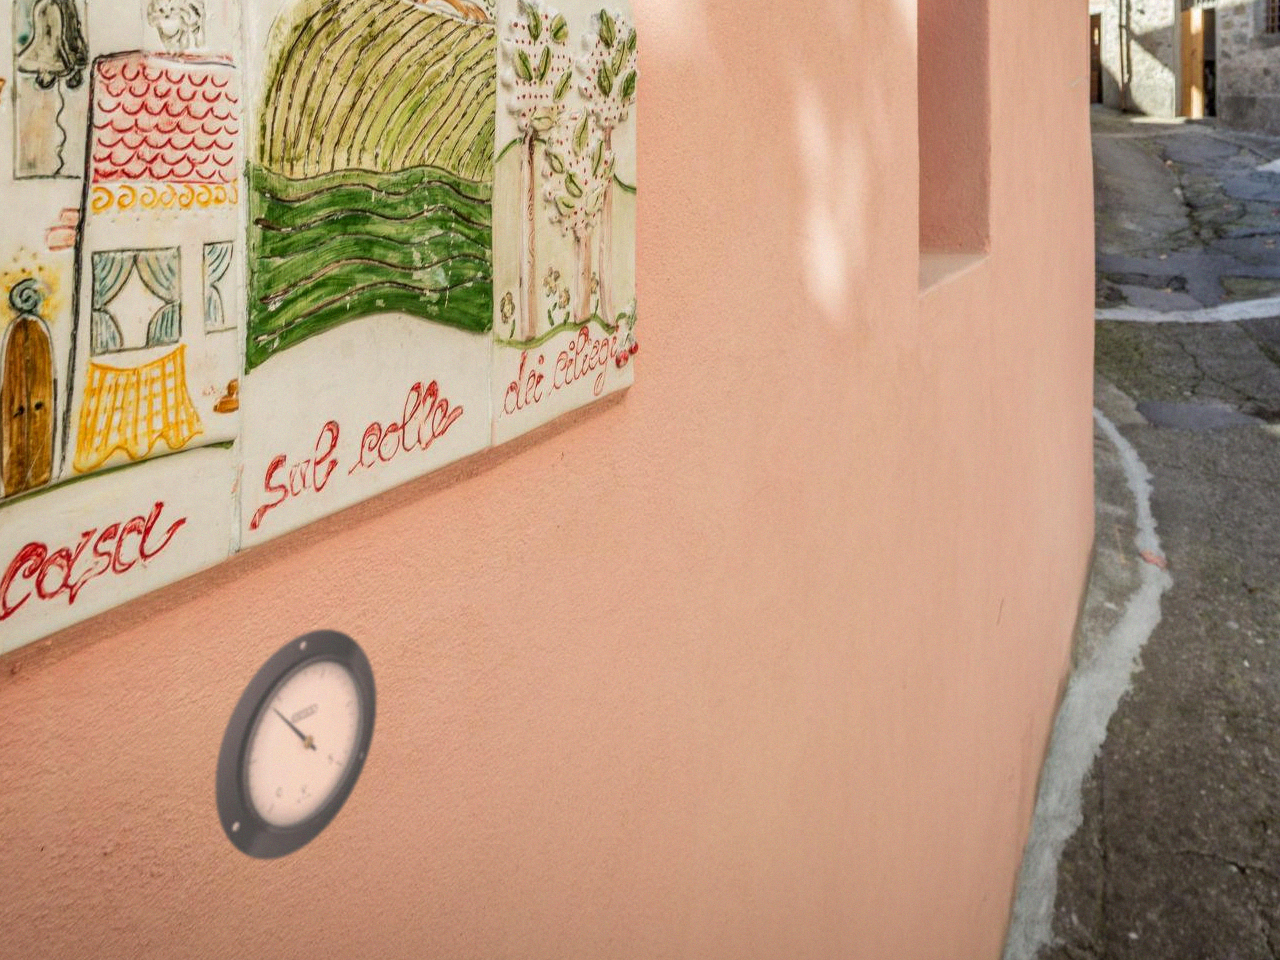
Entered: value=1.8 unit=V
